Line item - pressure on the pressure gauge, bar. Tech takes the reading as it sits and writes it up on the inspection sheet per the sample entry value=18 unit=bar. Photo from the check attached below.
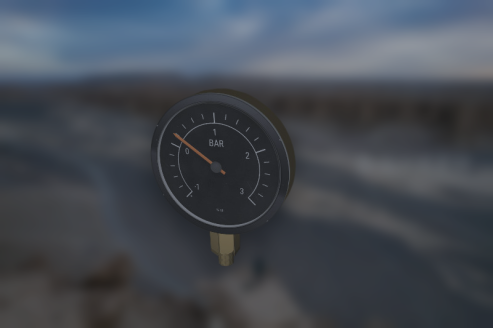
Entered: value=0.2 unit=bar
